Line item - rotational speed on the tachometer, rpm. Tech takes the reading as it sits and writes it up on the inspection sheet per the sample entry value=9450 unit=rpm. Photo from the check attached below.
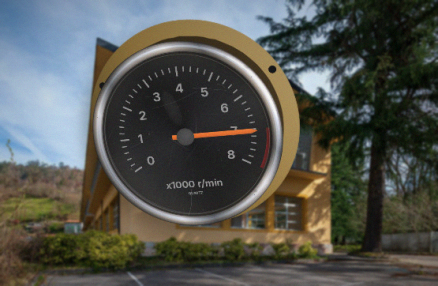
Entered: value=7000 unit=rpm
